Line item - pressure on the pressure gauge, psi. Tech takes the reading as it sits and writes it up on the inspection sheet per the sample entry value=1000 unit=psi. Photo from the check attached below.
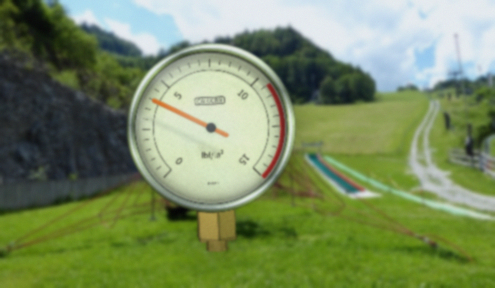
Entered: value=4 unit=psi
